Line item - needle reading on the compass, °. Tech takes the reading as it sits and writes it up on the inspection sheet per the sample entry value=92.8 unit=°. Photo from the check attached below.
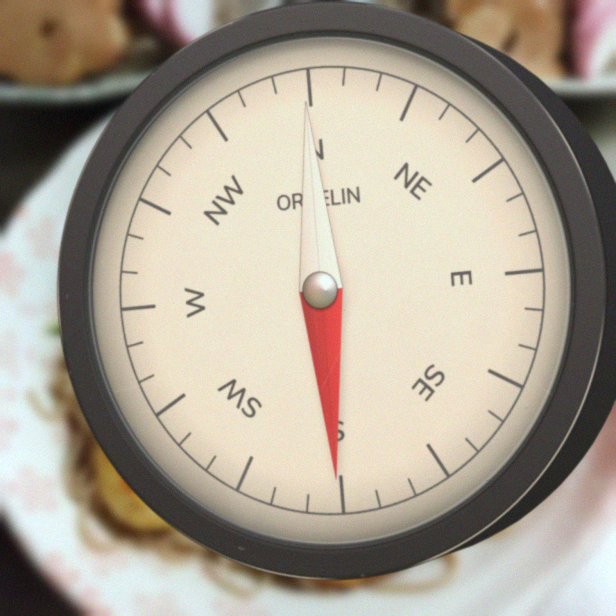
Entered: value=180 unit=°
